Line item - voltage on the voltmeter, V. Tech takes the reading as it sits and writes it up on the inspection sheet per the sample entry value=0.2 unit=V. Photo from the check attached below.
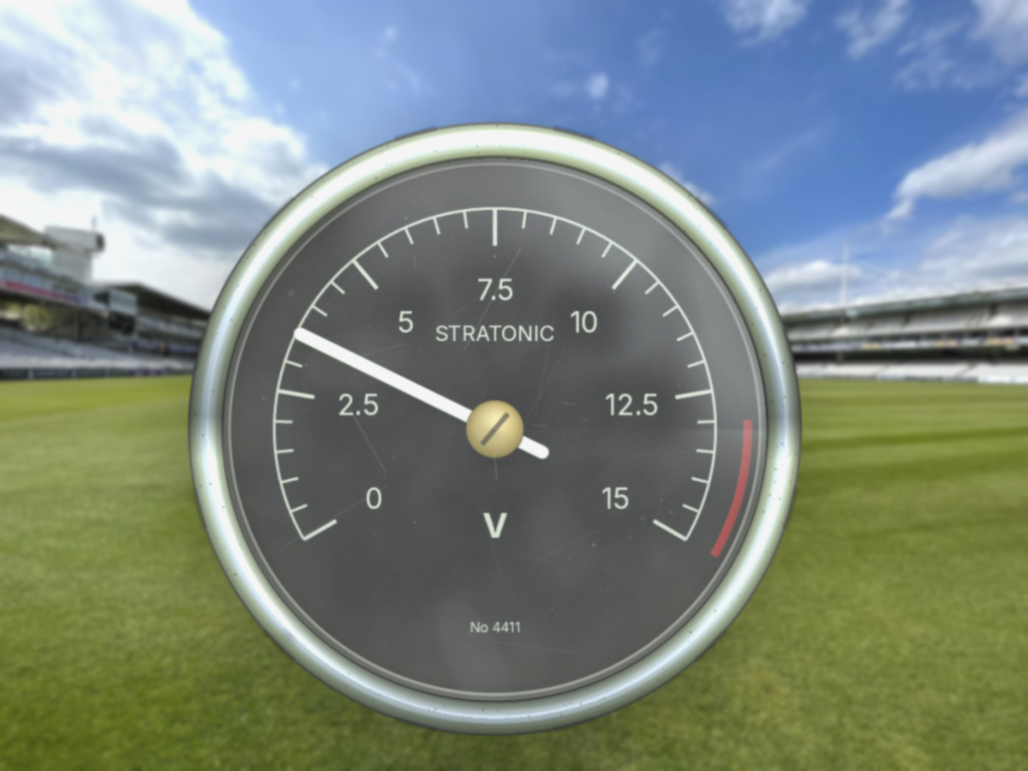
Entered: value=3.5 unit=V
